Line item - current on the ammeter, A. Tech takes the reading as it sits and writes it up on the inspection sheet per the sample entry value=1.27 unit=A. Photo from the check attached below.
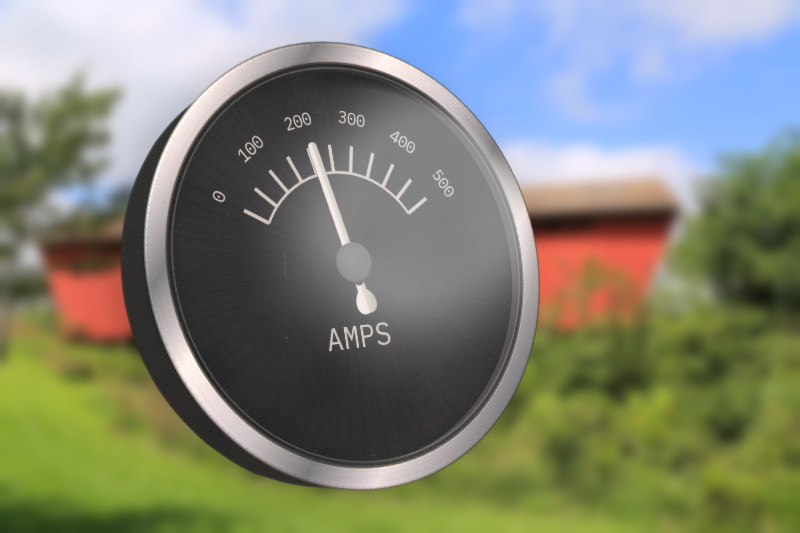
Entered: value=200 unit=A
